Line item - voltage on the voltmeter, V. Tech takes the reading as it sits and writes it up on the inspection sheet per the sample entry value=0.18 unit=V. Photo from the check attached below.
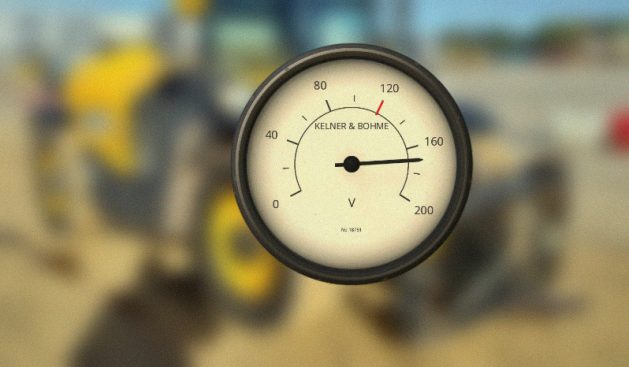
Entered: value=170 unit=V
